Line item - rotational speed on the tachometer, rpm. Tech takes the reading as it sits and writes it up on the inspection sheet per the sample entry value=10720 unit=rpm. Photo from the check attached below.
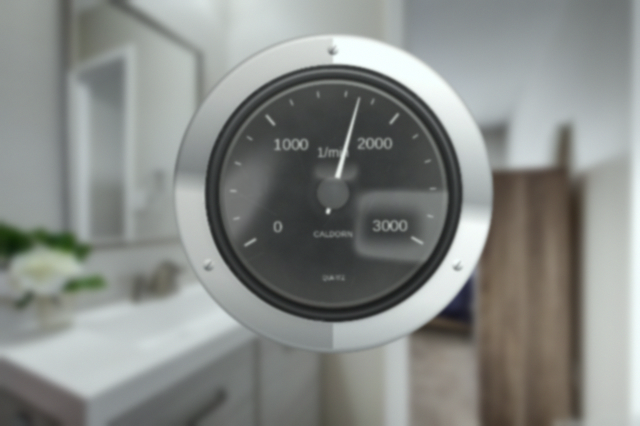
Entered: value=1700 unit=rpm
